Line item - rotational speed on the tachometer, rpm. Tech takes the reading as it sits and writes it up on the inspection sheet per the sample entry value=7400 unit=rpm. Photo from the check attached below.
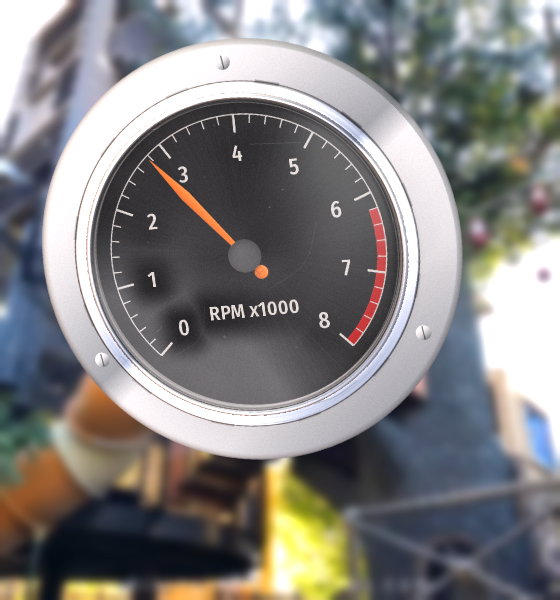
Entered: value=2800 unit=rpm
